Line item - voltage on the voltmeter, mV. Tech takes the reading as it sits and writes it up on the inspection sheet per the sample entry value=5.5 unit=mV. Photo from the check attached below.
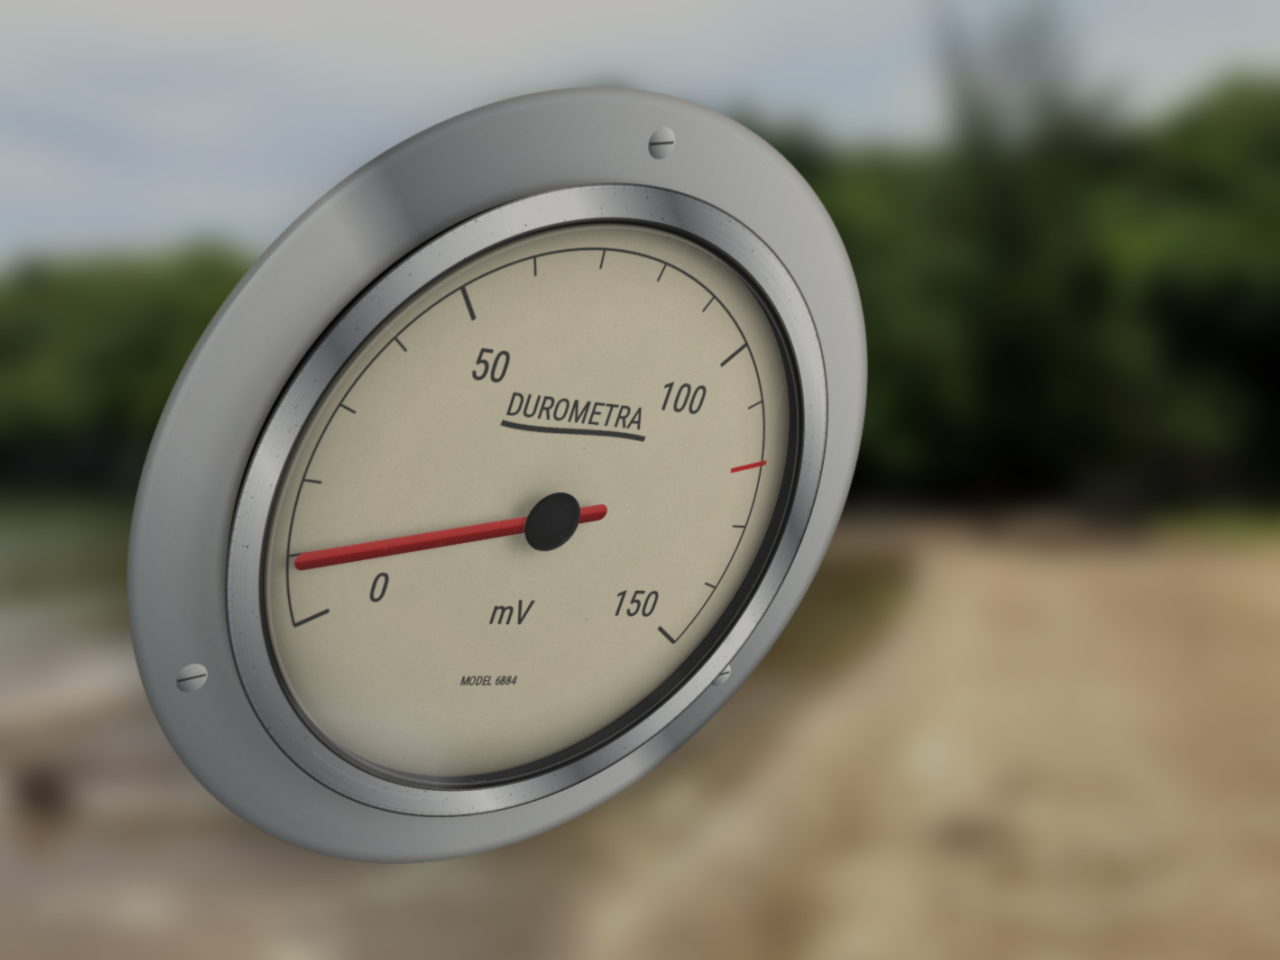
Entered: value=10 unit=mV
